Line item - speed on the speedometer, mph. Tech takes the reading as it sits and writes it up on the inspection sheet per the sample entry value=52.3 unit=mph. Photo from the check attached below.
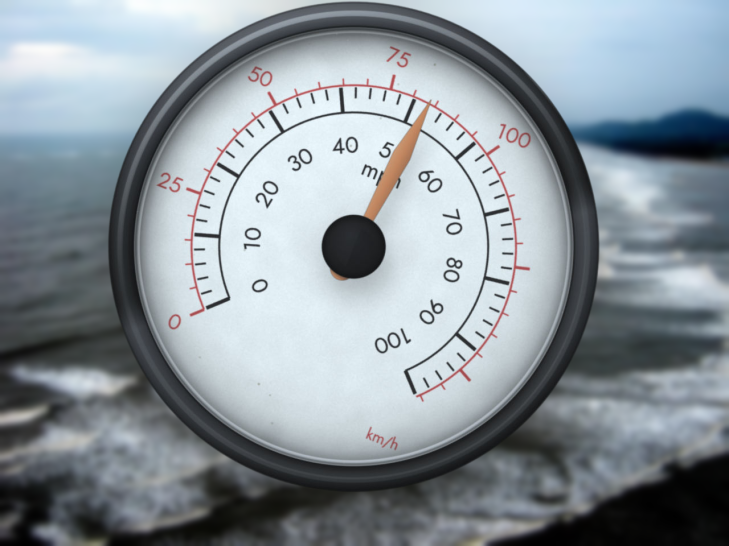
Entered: value=52 unit=mph
